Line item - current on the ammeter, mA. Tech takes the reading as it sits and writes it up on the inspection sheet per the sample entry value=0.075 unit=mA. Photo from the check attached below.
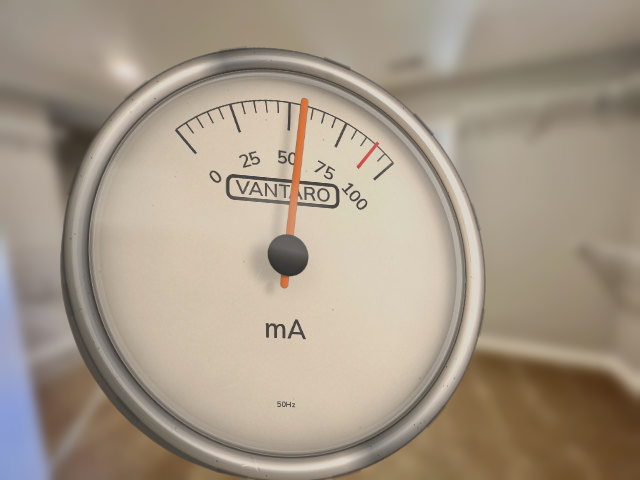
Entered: value=55 unit=mA
